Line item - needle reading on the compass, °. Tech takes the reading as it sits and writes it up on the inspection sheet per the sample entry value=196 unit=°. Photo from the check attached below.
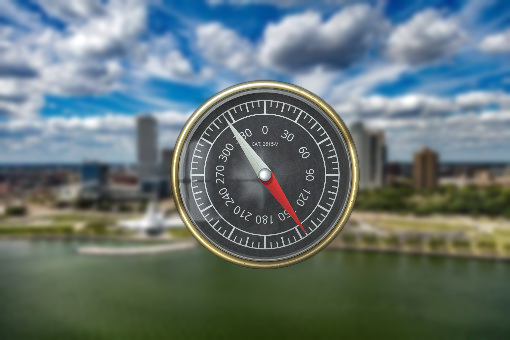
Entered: value=145 unit=°
